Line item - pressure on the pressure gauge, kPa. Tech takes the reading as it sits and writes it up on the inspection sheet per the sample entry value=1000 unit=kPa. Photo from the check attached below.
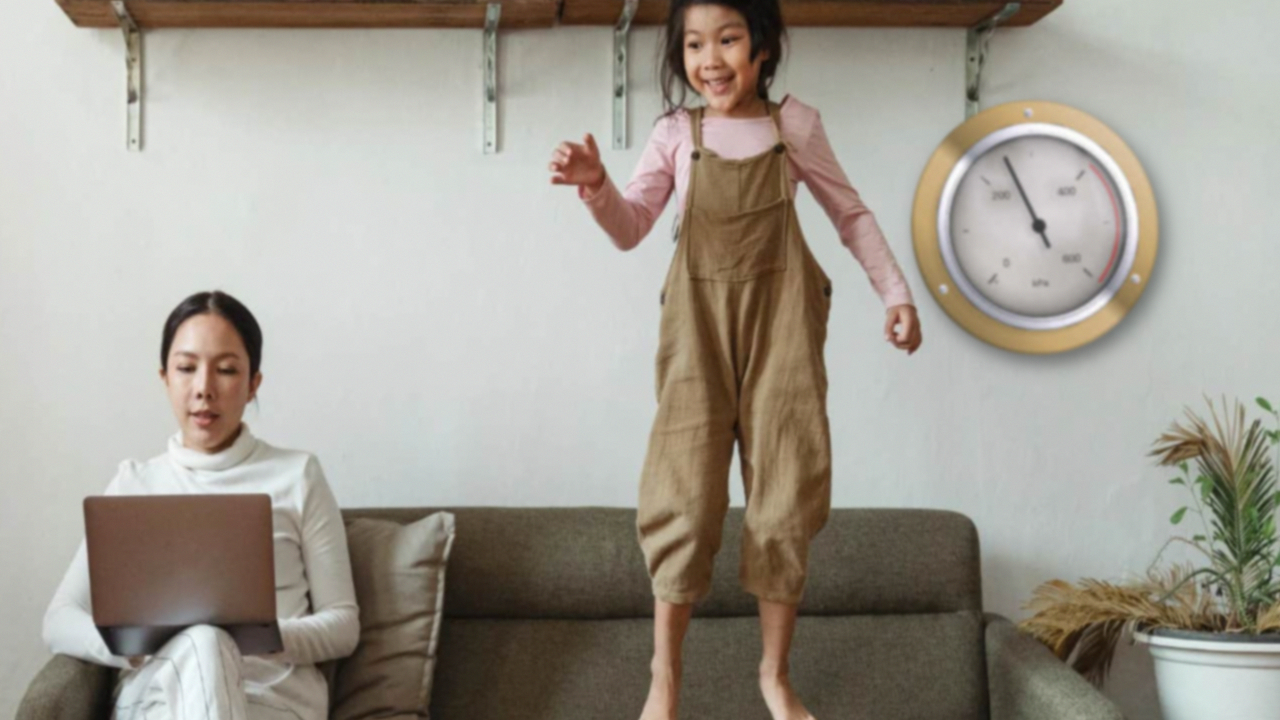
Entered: value=250 unit=kPa
